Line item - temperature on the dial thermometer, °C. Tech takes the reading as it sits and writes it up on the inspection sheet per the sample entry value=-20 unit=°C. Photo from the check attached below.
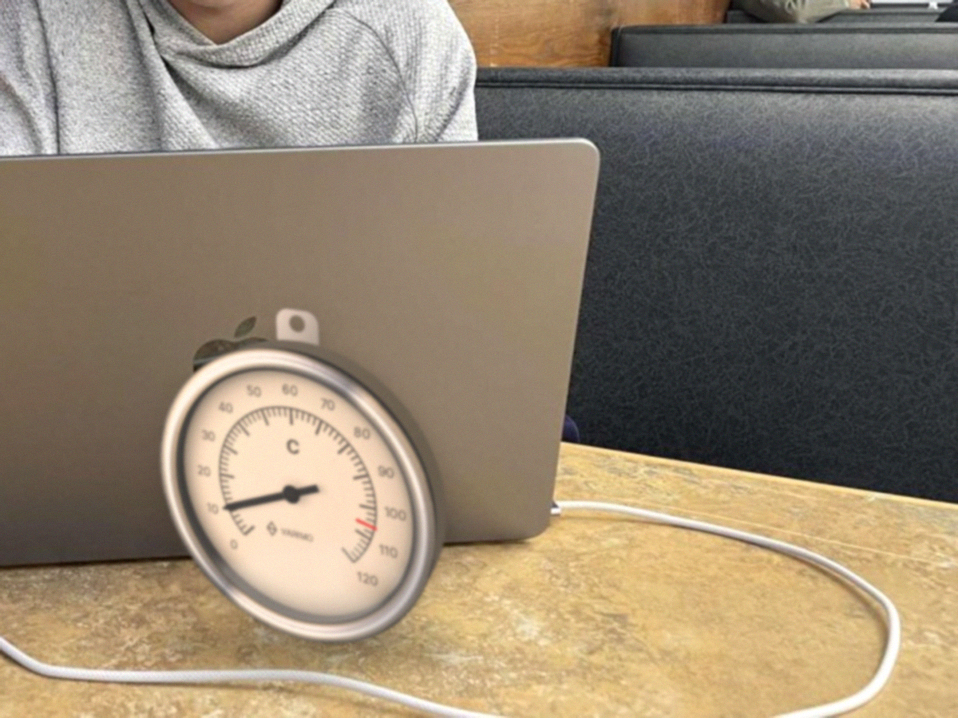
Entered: value=10 unit=°C
